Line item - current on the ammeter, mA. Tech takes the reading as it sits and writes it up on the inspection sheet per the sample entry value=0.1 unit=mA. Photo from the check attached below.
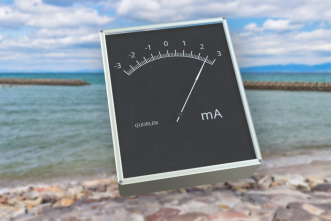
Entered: value=2.5 unit=mA
